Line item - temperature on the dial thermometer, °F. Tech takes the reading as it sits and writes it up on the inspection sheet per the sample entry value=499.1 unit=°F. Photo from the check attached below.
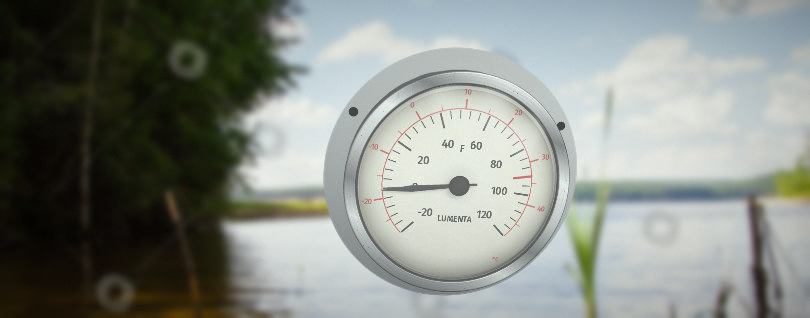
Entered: value=0 unit=°F
